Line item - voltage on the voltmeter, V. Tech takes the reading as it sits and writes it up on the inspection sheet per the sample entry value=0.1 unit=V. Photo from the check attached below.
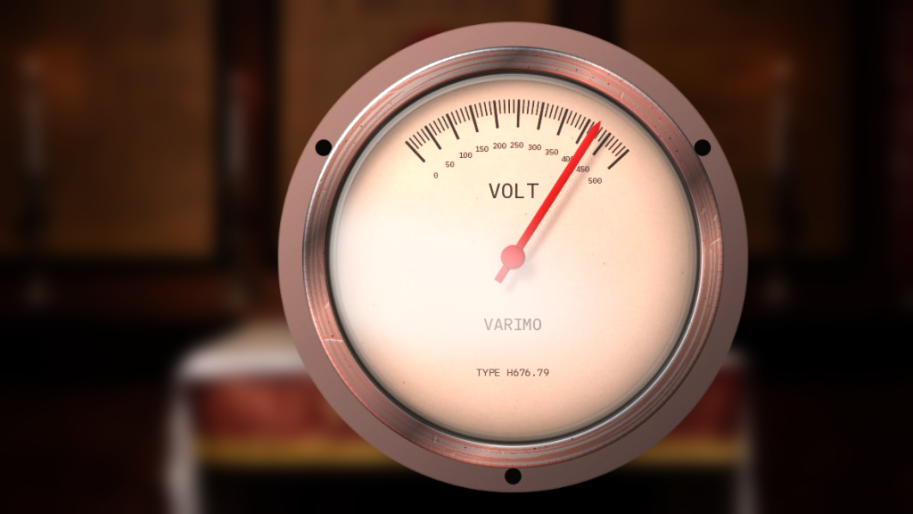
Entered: value=420 unit=V
